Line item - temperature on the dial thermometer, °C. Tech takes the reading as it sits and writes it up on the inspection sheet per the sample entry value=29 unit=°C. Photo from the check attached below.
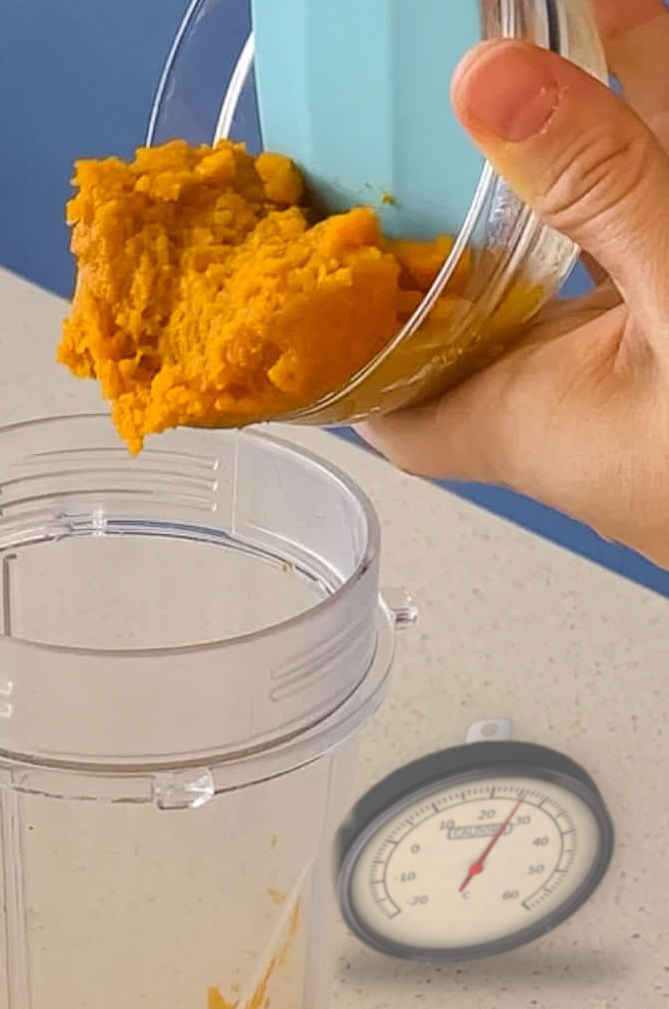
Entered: value=25 unit=°C
